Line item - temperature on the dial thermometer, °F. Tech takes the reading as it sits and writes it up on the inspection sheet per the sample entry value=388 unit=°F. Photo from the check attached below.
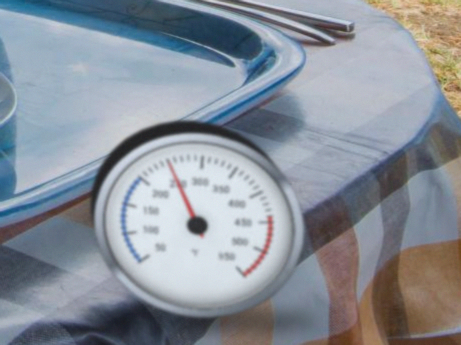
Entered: value=250 unit=°F
